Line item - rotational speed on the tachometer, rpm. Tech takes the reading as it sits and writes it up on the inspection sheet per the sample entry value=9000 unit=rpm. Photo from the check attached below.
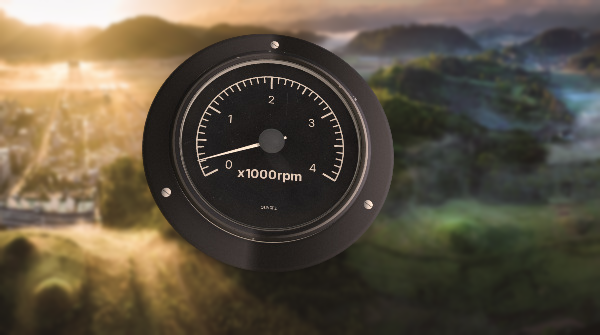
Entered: value=200 unit=rpm
